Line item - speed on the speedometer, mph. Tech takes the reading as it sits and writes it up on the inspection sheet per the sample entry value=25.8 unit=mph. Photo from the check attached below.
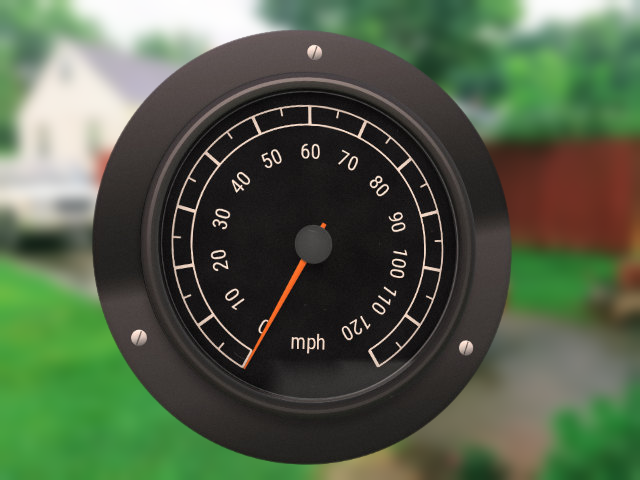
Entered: value=0 unit=mph
